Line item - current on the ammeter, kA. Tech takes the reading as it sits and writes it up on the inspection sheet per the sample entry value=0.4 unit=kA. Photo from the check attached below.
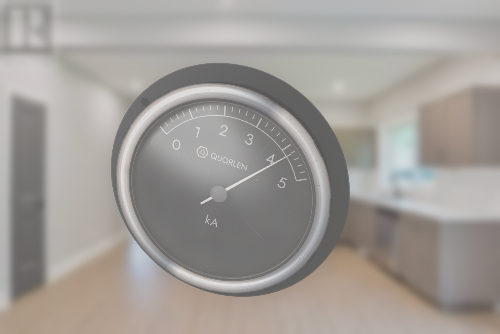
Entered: value=4.2 unit=kA
